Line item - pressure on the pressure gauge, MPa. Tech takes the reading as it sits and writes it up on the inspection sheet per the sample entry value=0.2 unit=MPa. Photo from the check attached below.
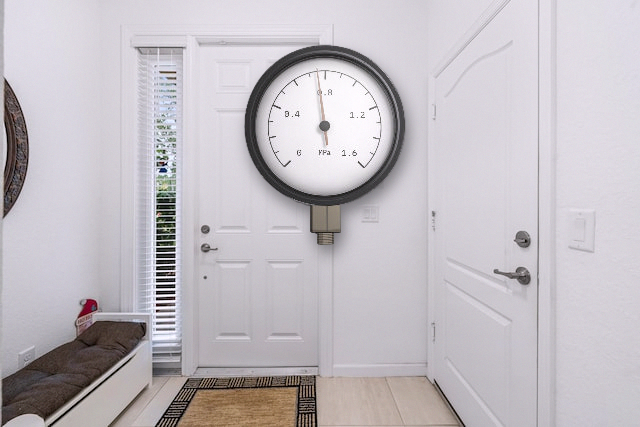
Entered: value=0.75 unit=MPa
